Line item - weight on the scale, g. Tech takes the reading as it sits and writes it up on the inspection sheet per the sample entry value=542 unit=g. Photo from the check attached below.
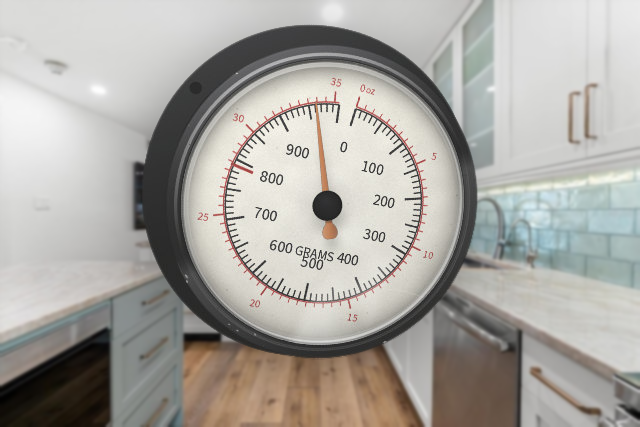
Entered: value=960 unit=g
